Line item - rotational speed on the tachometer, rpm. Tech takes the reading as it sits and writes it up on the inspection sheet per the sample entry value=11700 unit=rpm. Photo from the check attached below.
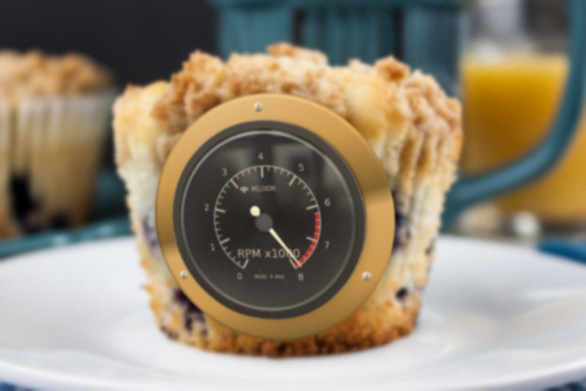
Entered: value=7800 unit=rpm
